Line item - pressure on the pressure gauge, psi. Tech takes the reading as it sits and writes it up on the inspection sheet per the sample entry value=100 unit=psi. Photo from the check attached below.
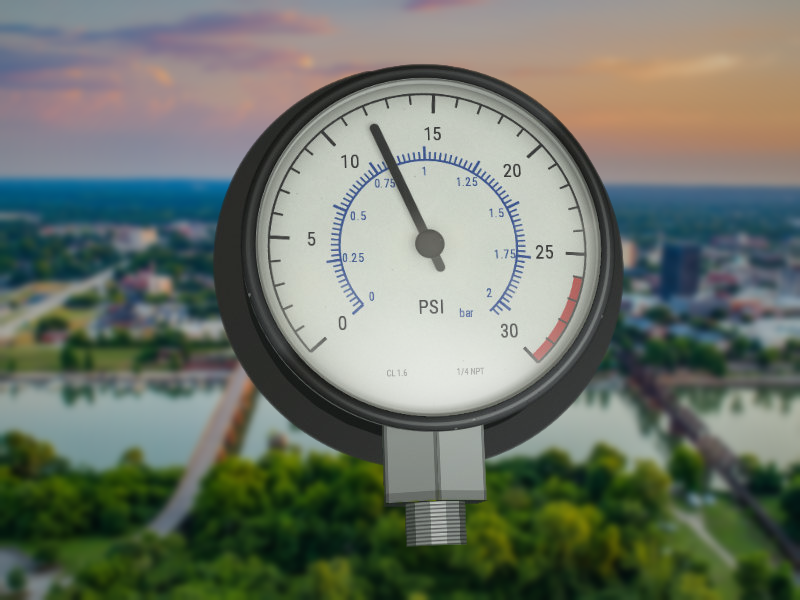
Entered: value=12 unit=psi
